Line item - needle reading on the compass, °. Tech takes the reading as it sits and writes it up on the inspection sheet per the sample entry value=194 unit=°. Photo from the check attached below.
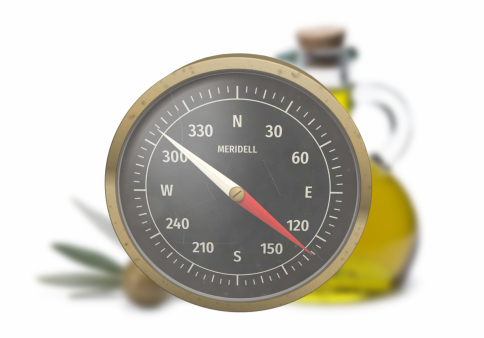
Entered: value=130 unit=°
